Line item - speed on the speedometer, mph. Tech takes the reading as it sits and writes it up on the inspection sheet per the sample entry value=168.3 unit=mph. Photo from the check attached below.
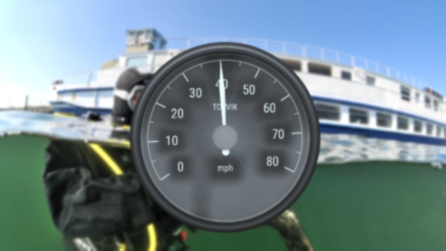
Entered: value=40 unit=mph
